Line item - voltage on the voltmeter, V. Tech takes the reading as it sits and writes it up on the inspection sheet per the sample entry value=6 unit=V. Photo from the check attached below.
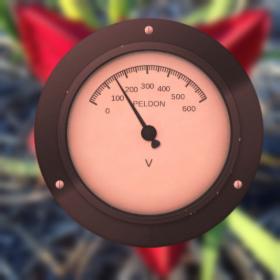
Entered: value=150 unit=V
